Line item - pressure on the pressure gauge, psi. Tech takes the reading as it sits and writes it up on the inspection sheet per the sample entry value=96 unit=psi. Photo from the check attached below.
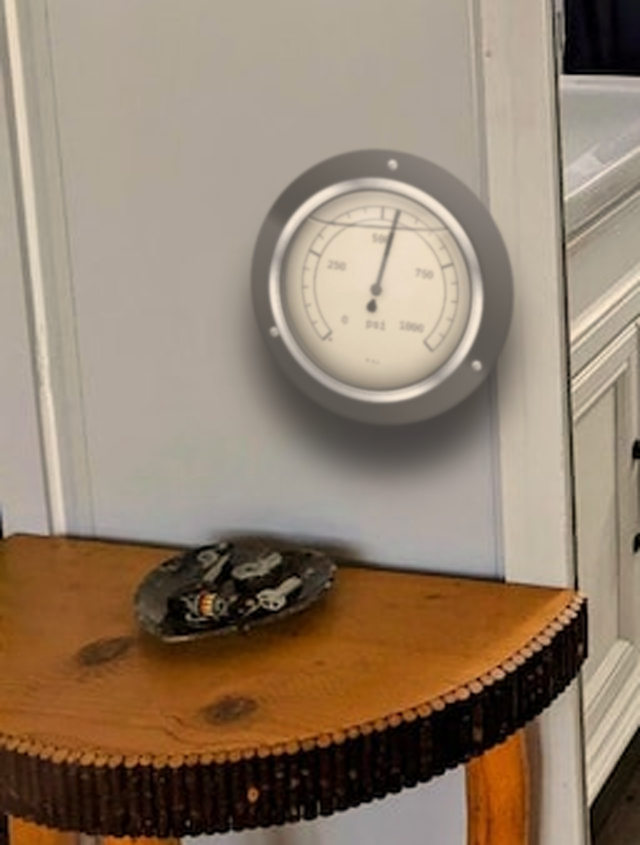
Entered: value=550 unit=psi
